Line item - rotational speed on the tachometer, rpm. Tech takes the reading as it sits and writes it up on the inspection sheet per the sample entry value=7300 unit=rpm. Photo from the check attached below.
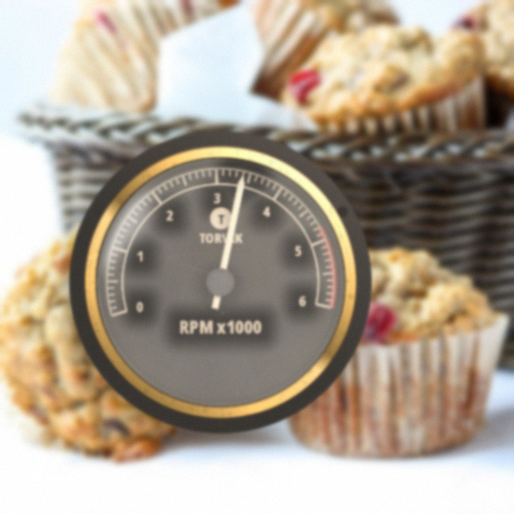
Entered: value=3400 unit=rpm
